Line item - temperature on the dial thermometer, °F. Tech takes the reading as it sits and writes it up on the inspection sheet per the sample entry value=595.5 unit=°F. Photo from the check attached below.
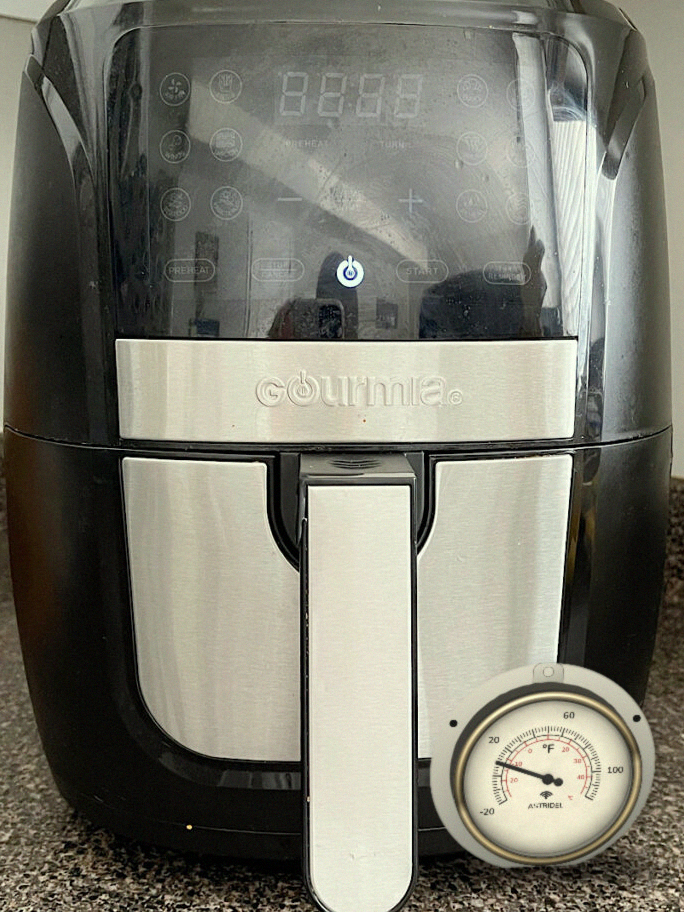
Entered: value=10 unit=°F
